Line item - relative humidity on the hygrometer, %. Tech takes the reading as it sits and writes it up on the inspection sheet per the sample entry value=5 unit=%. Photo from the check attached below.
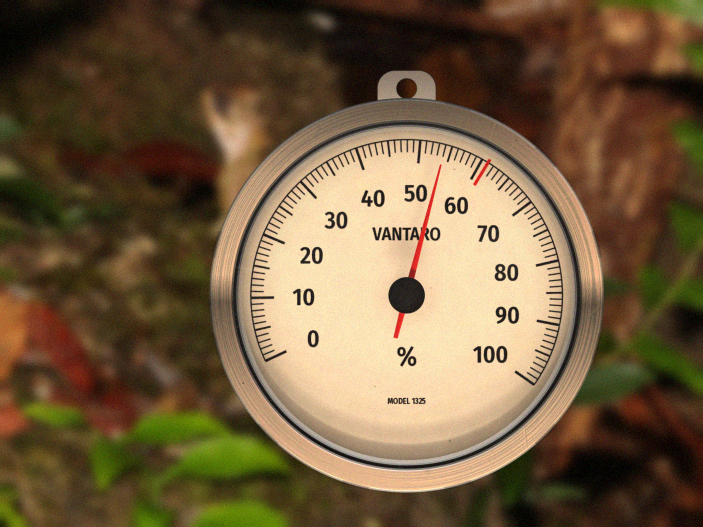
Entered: value=54 unit=%
